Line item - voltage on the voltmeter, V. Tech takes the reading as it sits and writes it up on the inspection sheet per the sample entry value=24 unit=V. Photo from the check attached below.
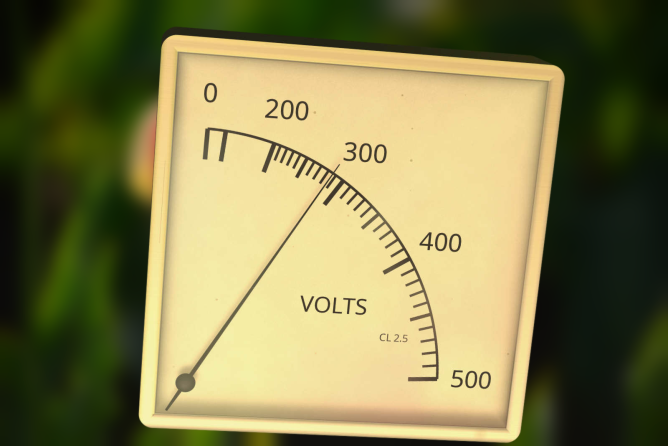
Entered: value=285 unit=V
